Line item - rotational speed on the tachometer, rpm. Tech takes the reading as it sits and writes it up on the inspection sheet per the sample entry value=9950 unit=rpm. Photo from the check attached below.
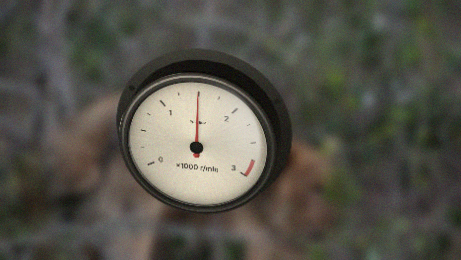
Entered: value=1500 unit=rpm
